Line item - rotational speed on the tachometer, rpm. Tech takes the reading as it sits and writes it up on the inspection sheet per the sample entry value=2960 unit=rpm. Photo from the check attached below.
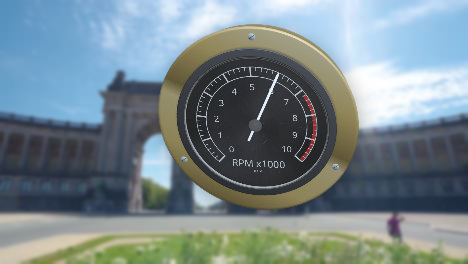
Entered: value=6000 unit=rpm
